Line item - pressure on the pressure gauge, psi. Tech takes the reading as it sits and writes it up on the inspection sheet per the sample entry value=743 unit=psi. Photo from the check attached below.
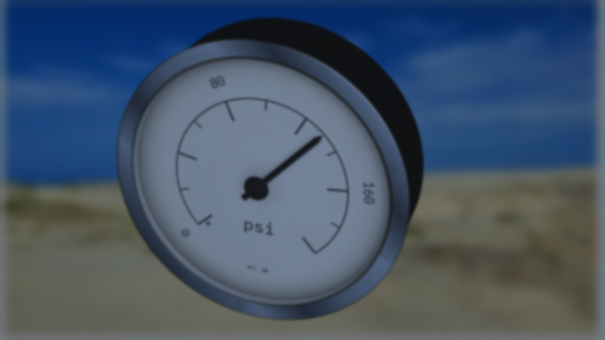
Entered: value=130 unit=psi
